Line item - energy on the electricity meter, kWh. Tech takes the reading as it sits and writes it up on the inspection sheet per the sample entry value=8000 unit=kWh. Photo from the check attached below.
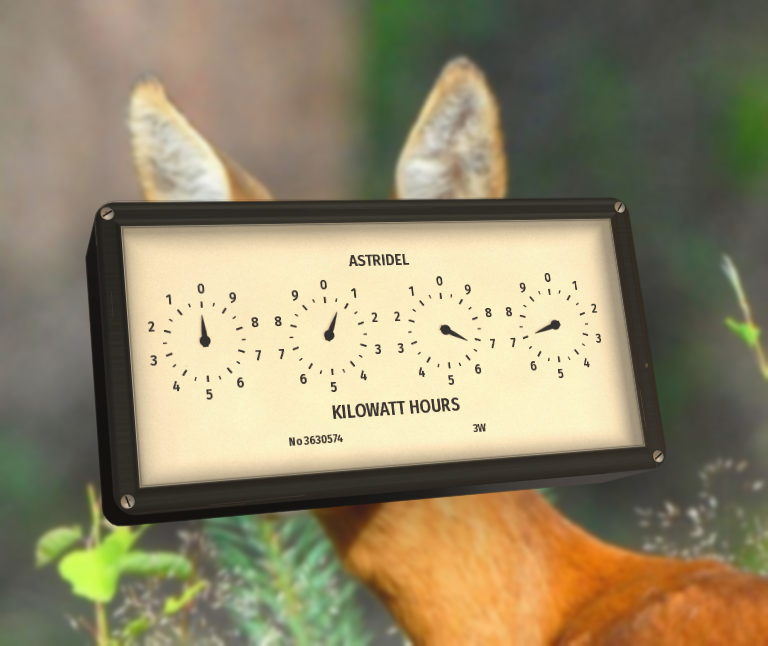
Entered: value=67 unit=kWh
